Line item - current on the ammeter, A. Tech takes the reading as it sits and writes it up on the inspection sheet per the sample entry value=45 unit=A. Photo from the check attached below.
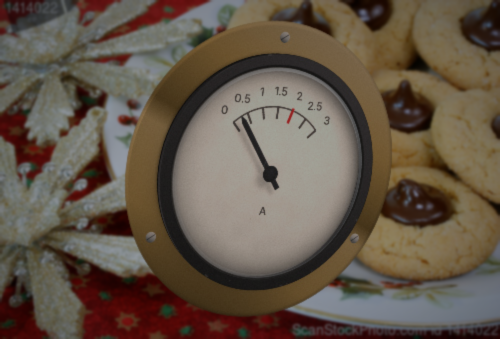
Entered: value=0.25 unit=A
